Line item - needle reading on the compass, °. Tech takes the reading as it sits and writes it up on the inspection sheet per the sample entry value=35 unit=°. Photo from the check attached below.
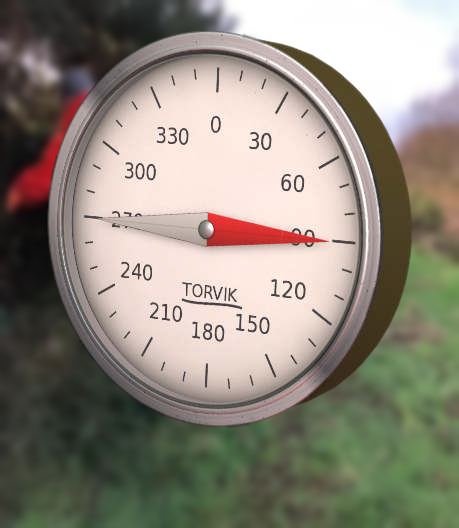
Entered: value=90 unit=°
